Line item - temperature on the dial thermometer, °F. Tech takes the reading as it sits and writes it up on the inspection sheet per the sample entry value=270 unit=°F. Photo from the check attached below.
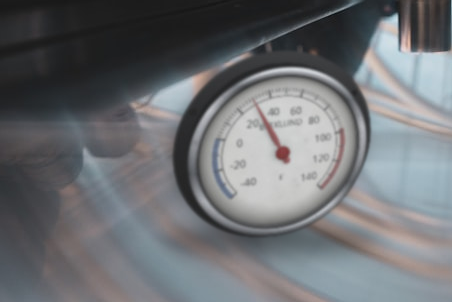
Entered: value=30 unit=°F
